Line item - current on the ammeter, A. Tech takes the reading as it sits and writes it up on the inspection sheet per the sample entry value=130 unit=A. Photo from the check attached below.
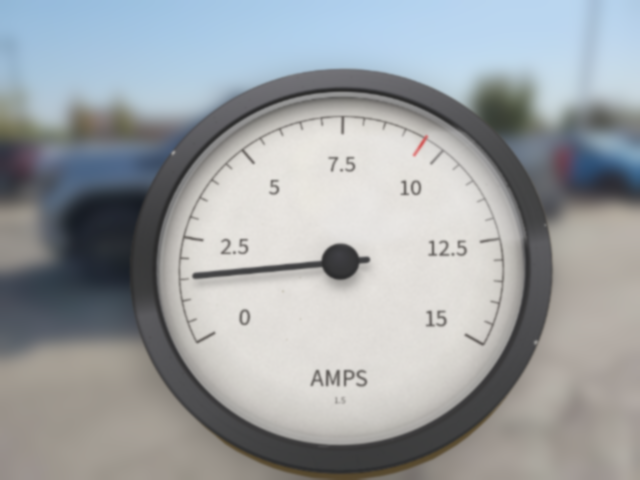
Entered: value=1.5 unit=A
